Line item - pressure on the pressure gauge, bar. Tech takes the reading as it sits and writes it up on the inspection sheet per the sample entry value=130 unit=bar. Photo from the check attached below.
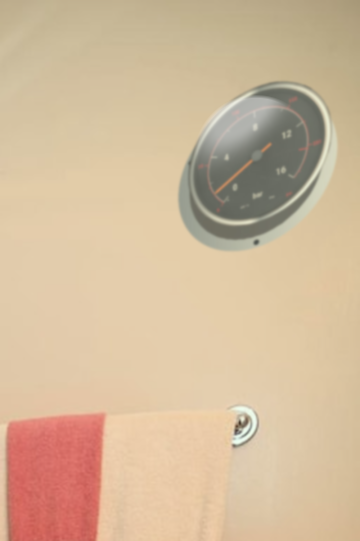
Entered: value=1 unit=bar
